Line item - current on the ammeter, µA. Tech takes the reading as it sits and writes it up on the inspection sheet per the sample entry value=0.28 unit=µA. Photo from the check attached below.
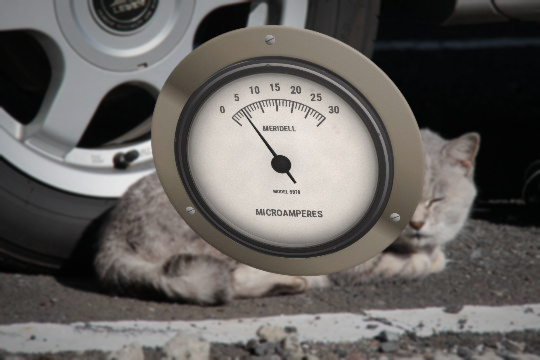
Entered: value=5 unit=µA
